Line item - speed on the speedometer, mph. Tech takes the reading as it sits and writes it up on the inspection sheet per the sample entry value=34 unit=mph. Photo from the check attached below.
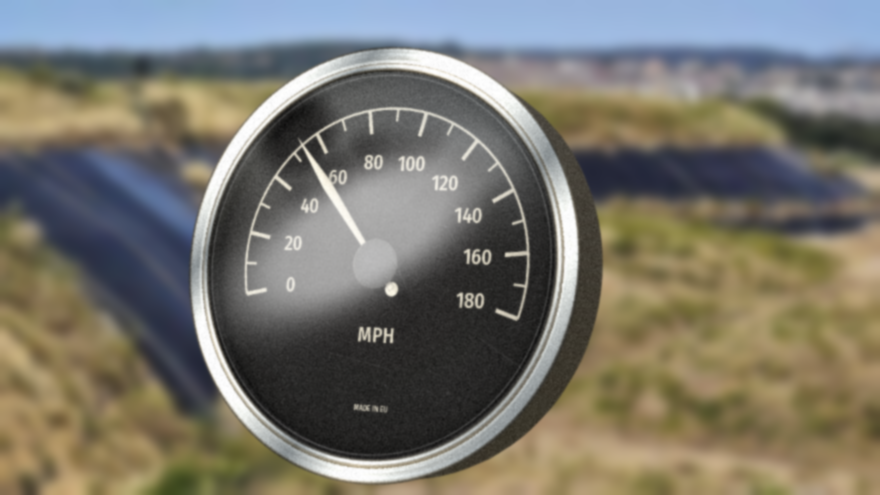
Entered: value=55 unit=mph
